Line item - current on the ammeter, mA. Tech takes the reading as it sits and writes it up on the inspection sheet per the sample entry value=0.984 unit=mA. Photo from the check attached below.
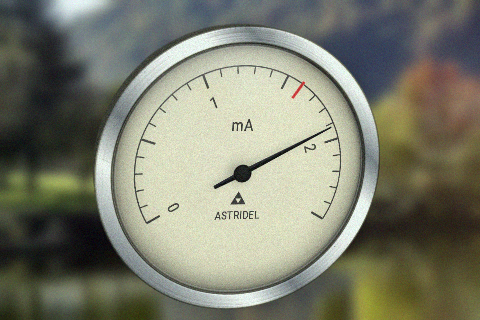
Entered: value=1.9 unit=mA
